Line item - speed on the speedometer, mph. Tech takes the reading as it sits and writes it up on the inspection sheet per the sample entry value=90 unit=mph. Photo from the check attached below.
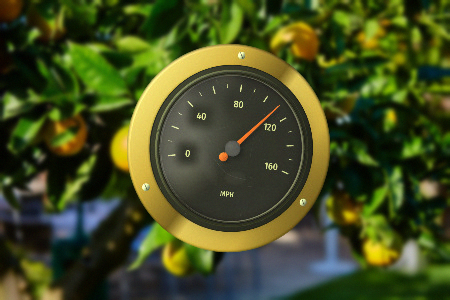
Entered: value=110 unit=mph
